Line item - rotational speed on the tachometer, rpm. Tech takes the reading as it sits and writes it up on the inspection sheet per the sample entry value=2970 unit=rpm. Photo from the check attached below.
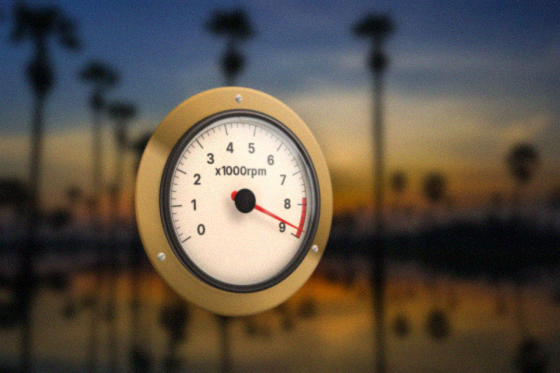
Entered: value=8800 unit=rpm
